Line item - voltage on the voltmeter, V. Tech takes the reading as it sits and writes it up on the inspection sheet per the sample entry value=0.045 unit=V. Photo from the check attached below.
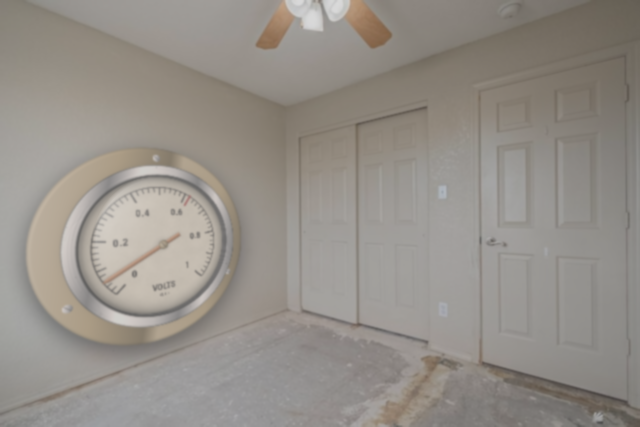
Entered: value=0.06 unit=V
